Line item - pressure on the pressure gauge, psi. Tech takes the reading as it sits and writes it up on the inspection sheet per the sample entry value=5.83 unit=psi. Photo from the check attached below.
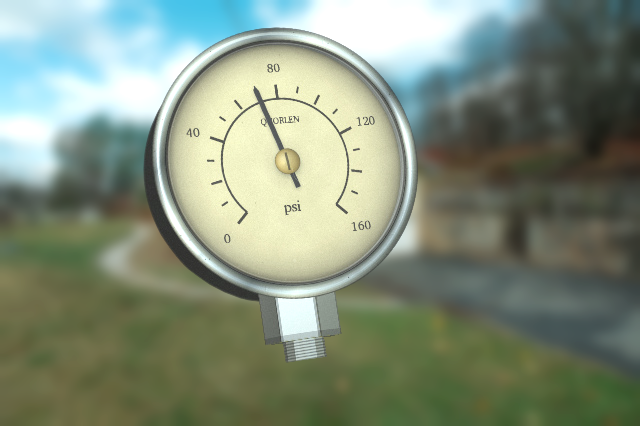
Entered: value=70 unit=psi
